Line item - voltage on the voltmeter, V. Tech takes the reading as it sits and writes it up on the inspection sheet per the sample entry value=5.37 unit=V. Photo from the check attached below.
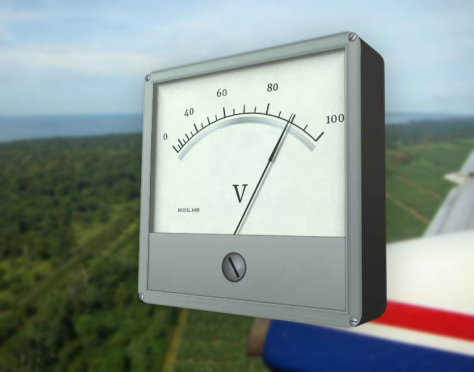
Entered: value=90 unit=V
